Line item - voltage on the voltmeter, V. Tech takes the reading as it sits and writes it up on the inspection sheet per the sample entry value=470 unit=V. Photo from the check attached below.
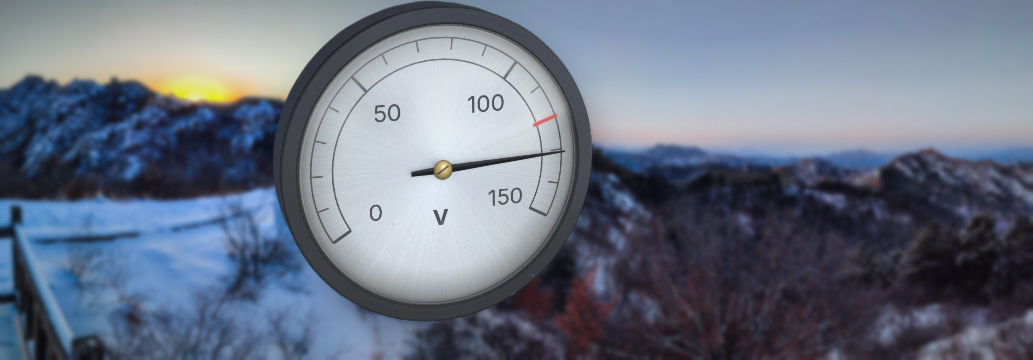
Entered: value=130 unit=V
